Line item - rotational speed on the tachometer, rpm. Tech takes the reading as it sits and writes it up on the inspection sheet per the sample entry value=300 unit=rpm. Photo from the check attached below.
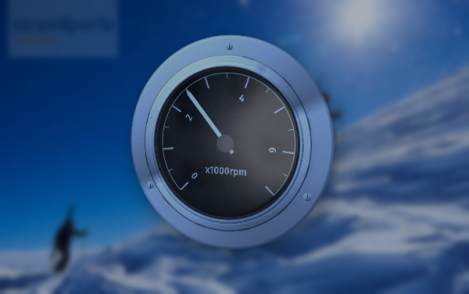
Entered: value=2500 unit=rpm
